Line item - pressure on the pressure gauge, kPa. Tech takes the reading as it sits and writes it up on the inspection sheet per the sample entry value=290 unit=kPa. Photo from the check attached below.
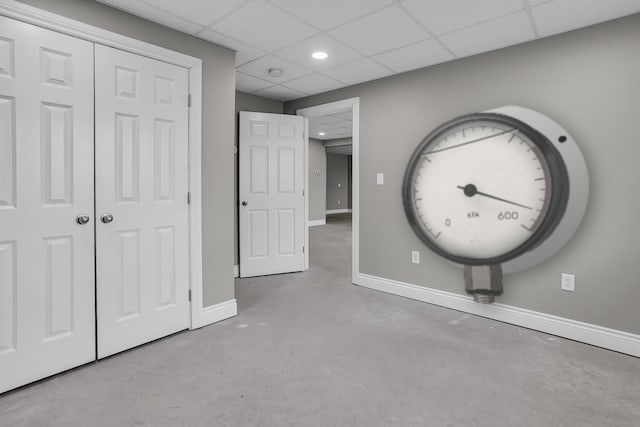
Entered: value=560 unit=kPa
